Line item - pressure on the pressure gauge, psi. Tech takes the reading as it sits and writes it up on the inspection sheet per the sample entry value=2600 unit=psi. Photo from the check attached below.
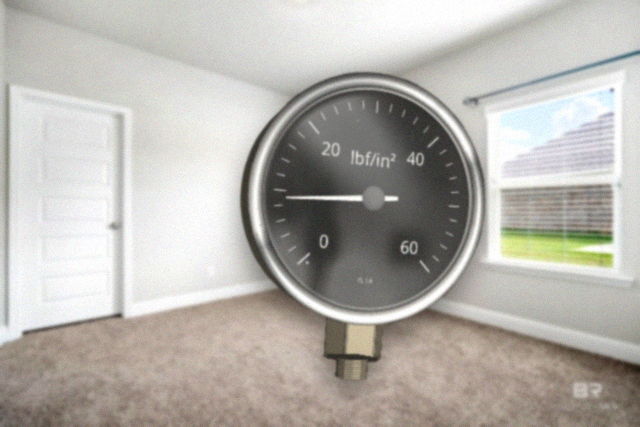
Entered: value=9 unit=psi
